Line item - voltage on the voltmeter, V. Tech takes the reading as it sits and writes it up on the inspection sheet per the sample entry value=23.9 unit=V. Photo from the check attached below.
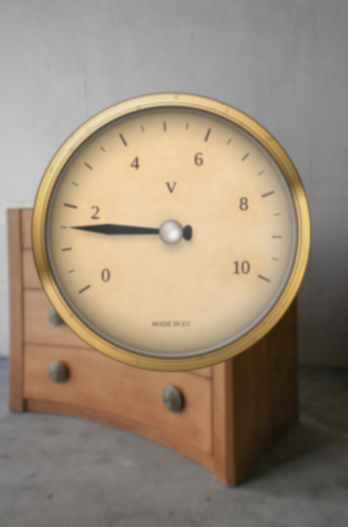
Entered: value=1.5 unit=V
